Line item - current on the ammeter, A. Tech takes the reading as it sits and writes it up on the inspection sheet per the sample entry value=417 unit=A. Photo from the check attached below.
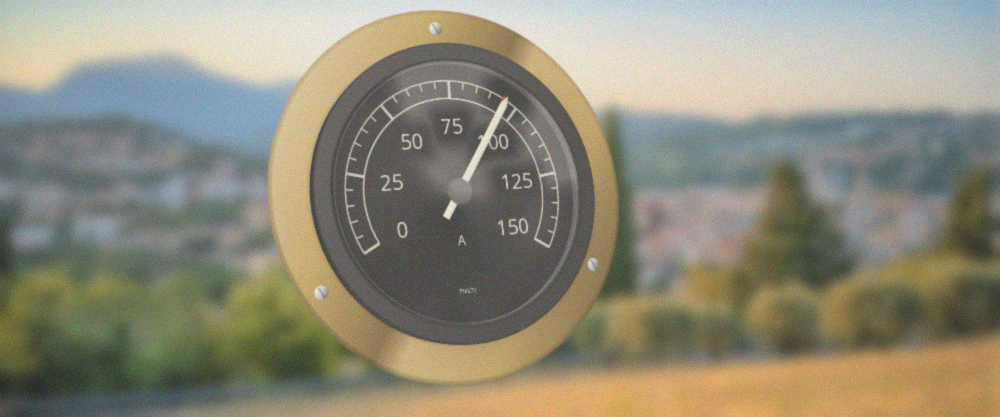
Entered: value=95 unit=A
